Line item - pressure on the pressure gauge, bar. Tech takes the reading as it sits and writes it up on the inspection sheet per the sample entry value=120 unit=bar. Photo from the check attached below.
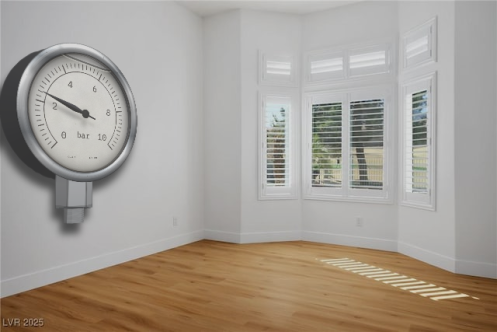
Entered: value=2.4 unit=bar
